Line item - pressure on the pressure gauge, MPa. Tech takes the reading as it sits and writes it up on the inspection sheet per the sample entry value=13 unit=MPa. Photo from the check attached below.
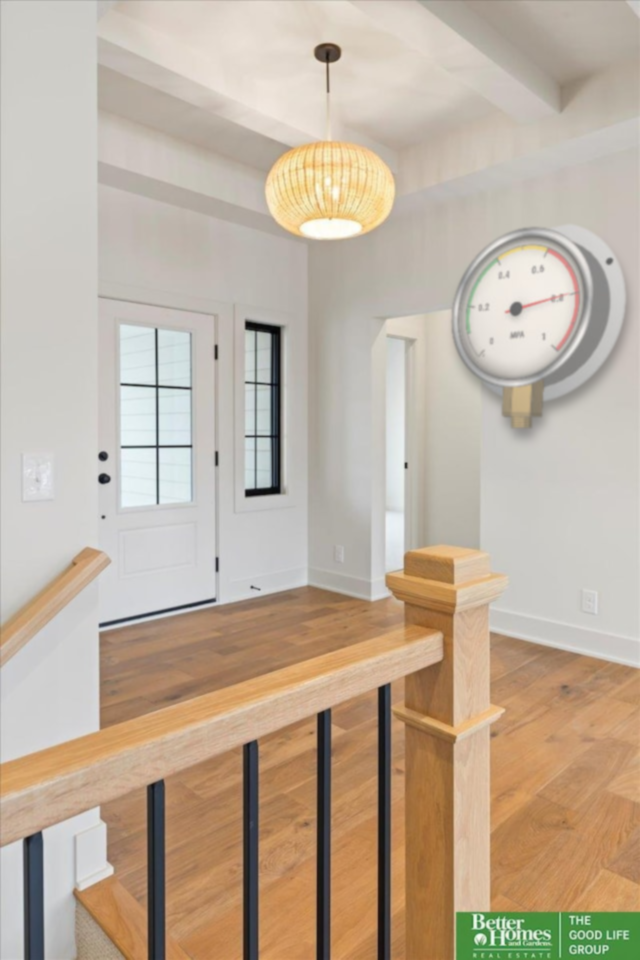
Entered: value=0.8 unit=MPa
